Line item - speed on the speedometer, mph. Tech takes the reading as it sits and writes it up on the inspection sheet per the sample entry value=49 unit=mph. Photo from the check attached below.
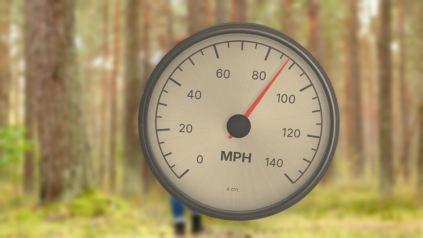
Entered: value=87.5 unit=mph
